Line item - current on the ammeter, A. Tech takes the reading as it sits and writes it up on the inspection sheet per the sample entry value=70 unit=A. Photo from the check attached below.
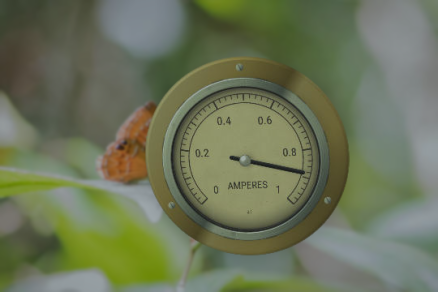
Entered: value=0.88 unit=A
